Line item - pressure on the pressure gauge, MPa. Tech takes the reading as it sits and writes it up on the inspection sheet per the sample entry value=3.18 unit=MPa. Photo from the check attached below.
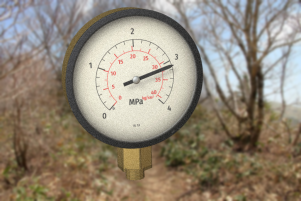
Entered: value=3.1 unit=MPa
